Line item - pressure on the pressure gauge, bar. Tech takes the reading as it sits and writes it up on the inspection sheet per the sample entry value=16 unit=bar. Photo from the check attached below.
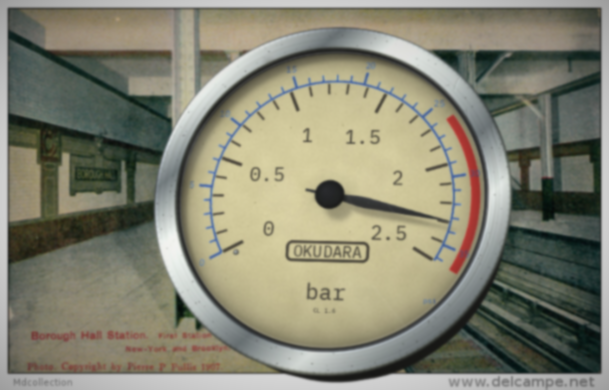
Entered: value=2.3 unit=bar
